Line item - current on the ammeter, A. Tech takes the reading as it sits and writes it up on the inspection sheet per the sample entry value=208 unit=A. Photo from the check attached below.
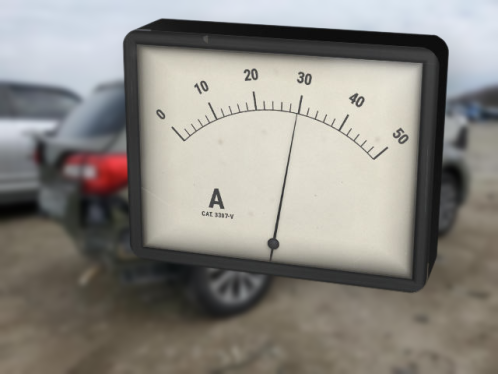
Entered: value=30 unit=A
